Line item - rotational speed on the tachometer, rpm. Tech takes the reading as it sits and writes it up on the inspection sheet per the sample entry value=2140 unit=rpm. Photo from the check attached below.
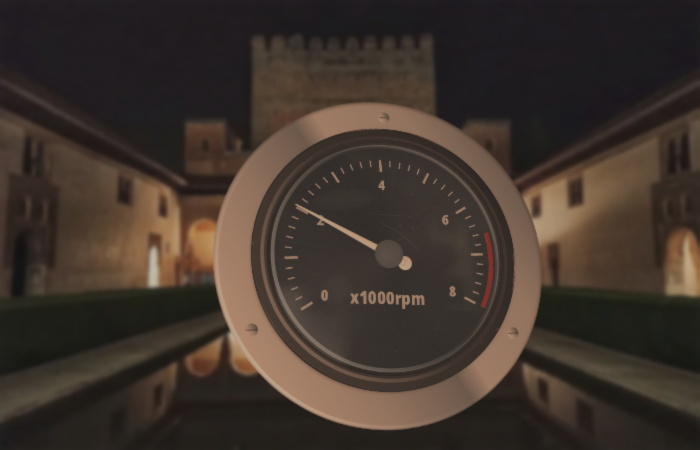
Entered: value=2000 unit=rpm
